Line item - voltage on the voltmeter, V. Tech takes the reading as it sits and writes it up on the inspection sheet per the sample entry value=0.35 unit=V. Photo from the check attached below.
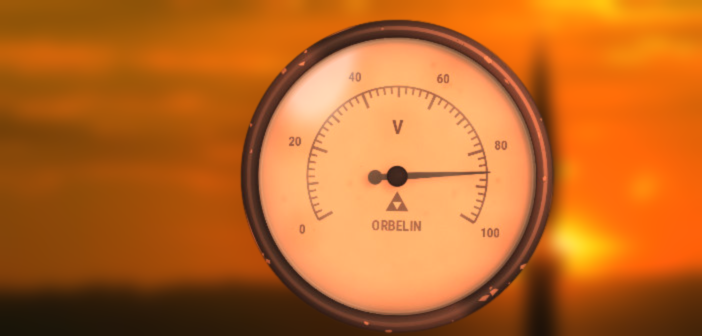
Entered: value=86 unit=V
